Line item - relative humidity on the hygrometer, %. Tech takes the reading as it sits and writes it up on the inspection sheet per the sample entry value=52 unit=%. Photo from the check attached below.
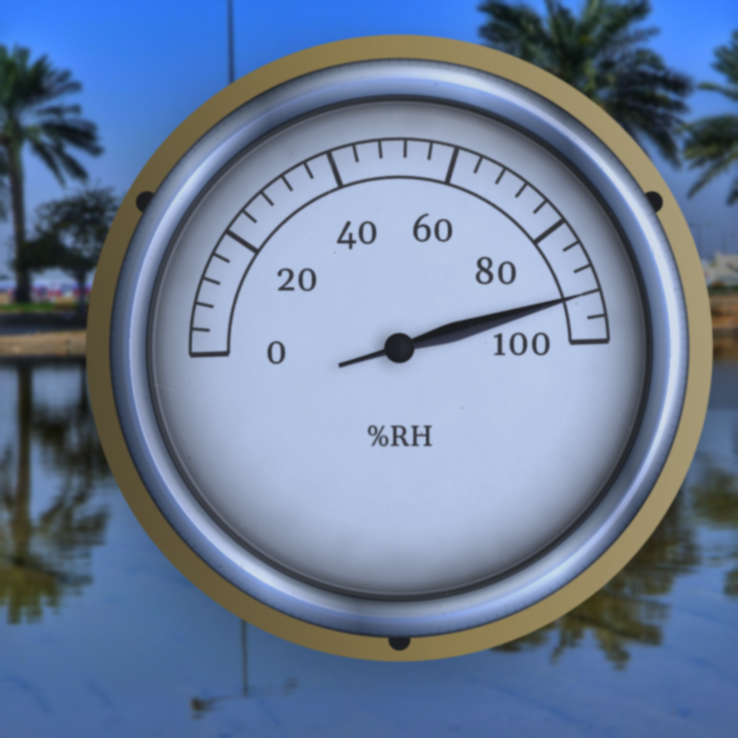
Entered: value=92 unit=%
